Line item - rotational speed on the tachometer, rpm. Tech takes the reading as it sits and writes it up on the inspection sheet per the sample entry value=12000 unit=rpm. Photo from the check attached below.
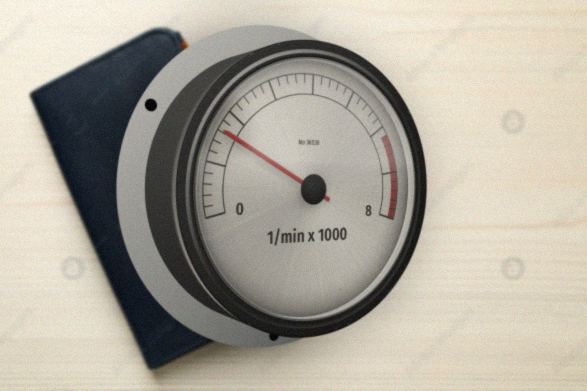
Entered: value=1600 unit=rpm
